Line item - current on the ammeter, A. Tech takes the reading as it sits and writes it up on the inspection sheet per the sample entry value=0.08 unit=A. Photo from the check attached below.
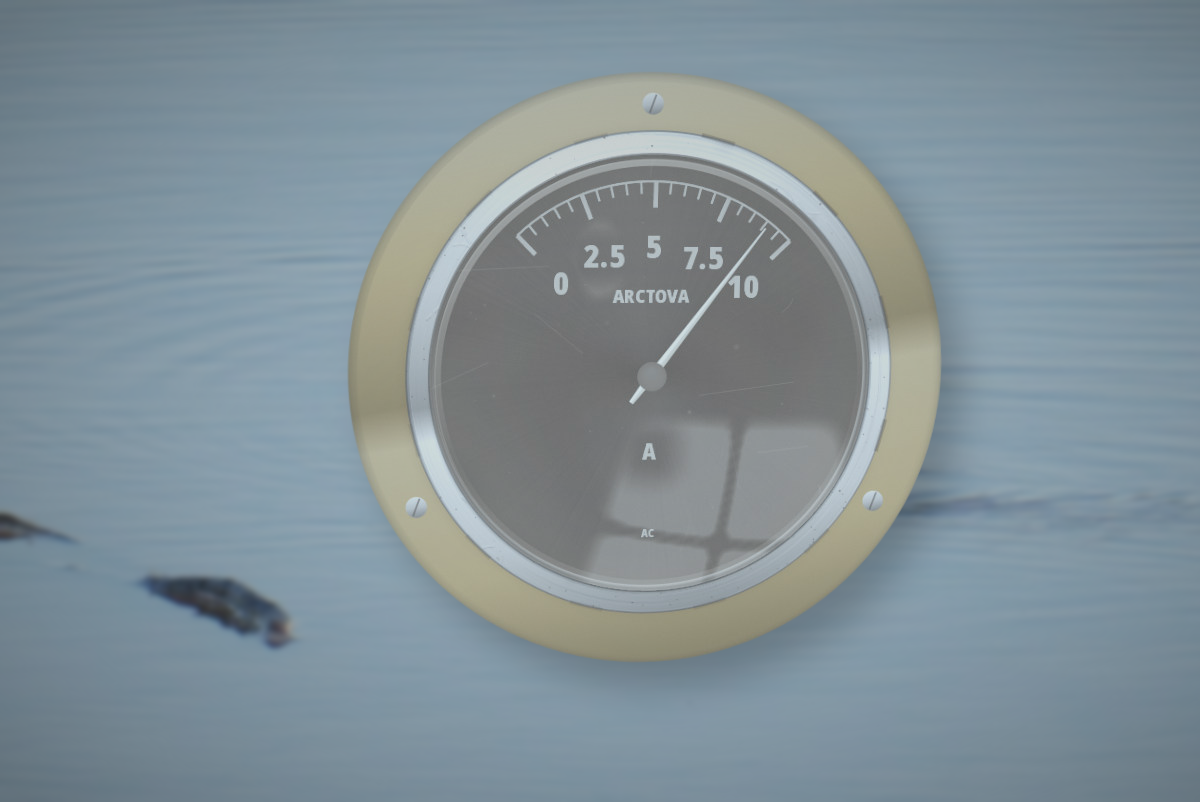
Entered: value=9 unit=A
